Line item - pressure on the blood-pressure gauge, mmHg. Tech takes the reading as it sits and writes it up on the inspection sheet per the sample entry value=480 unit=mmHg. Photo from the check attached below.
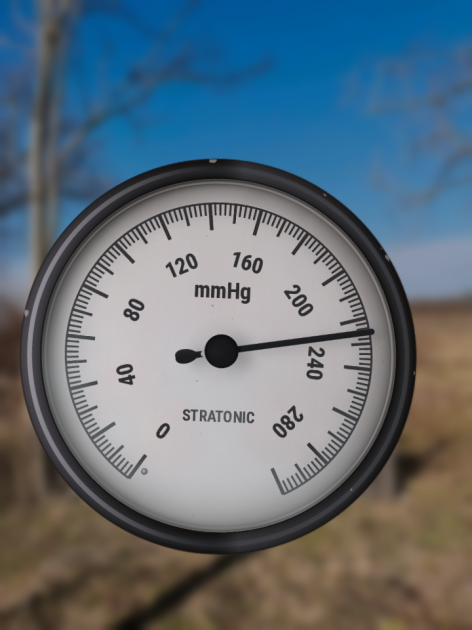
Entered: value=226 unit=mmHg
